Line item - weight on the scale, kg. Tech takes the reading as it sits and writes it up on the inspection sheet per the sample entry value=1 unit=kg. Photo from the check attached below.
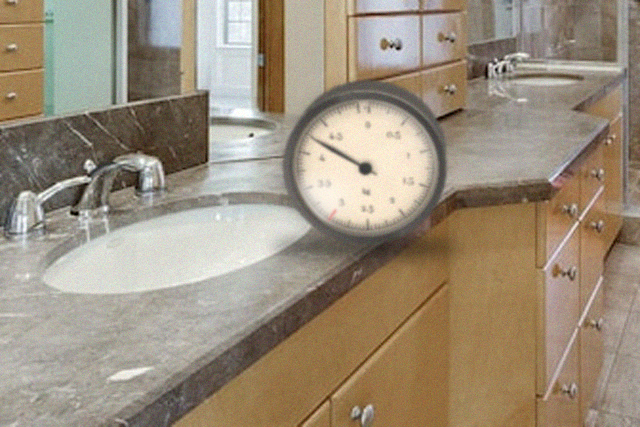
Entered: value=4.25 unit=kg
